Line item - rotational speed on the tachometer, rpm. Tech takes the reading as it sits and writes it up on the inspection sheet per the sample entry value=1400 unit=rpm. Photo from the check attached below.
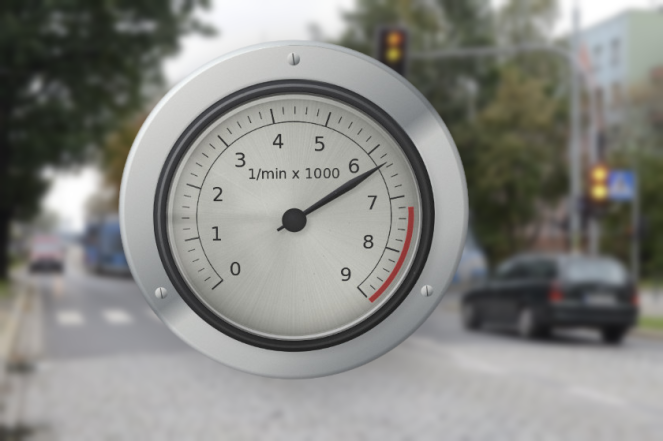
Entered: value=6300 unit=rpm
